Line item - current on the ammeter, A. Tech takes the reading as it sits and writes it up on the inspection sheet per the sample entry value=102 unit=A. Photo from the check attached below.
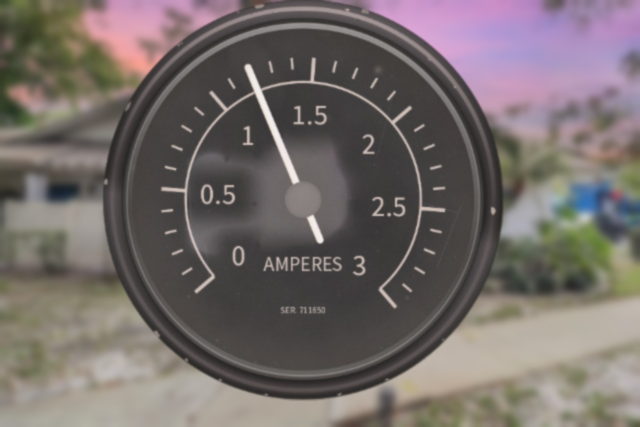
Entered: value=1.2 unit=A
